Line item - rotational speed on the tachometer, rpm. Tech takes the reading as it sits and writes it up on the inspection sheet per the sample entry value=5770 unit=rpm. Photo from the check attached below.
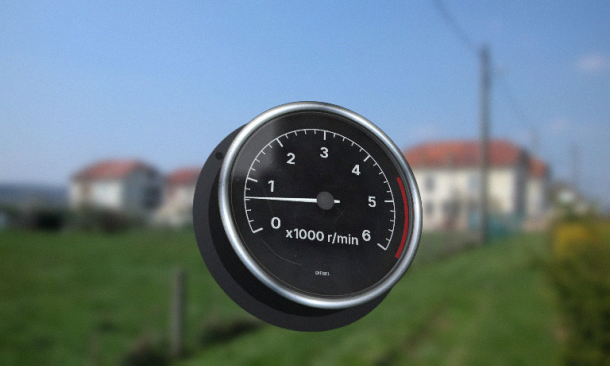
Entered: value=600 unit=rpm
